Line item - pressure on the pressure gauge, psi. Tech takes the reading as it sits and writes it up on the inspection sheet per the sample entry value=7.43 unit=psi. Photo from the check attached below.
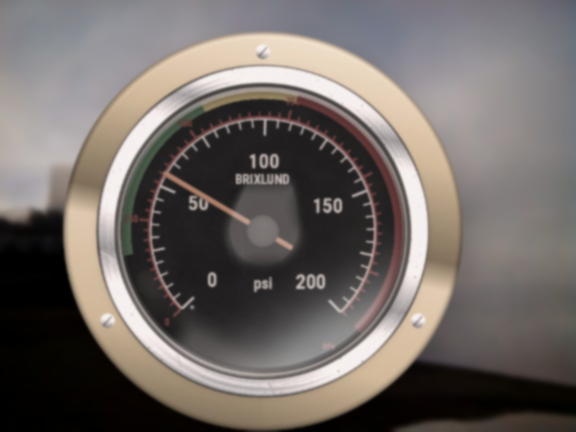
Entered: value=55 unit=psi
